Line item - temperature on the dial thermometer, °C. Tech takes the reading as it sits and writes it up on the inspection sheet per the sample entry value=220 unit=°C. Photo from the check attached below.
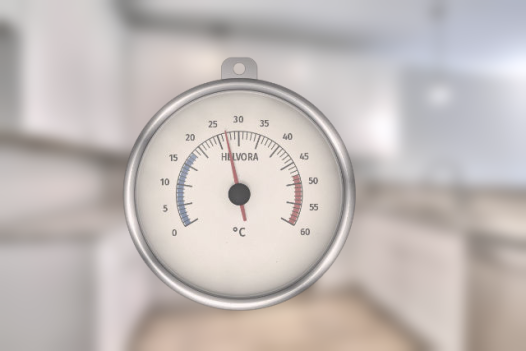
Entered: value=27 unit=°C
